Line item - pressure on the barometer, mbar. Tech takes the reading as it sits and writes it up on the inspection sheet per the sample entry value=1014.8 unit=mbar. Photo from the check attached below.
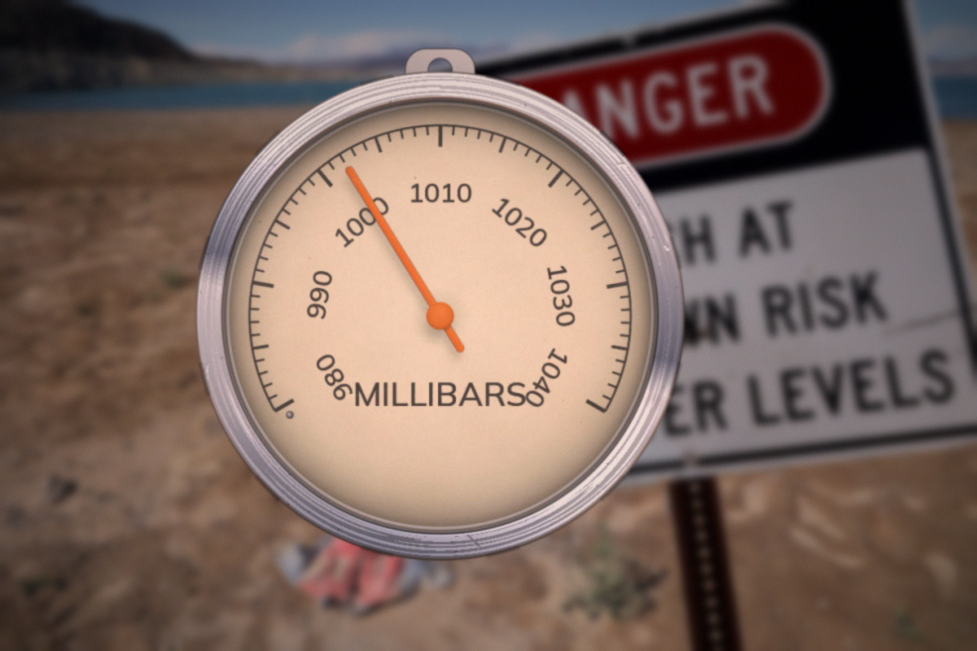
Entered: value=1002 unit=mbar
